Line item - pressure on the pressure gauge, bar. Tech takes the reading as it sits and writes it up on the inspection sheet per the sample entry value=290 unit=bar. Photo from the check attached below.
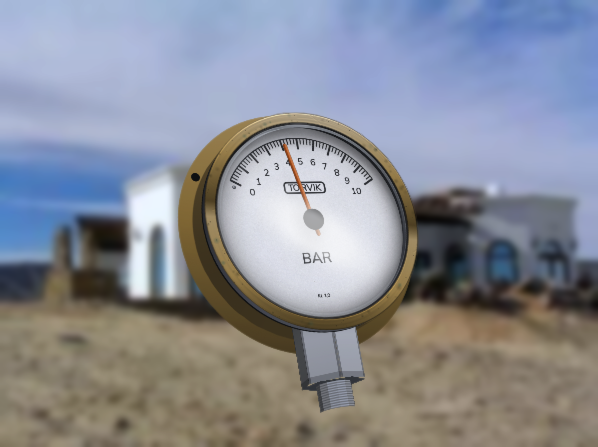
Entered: value=4 unit=bar
